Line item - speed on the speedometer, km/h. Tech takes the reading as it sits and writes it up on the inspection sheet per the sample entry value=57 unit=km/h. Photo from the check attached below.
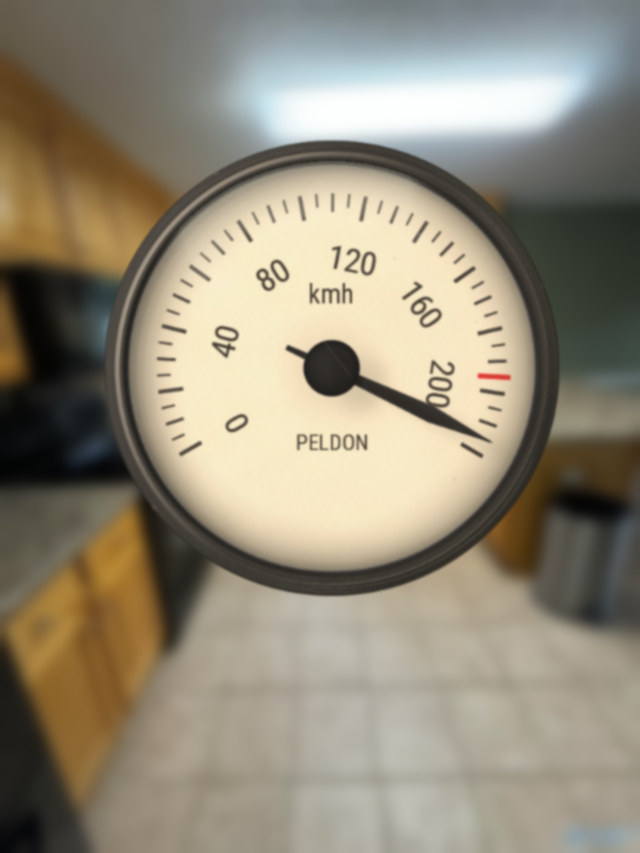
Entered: value=215 unit=km/h
